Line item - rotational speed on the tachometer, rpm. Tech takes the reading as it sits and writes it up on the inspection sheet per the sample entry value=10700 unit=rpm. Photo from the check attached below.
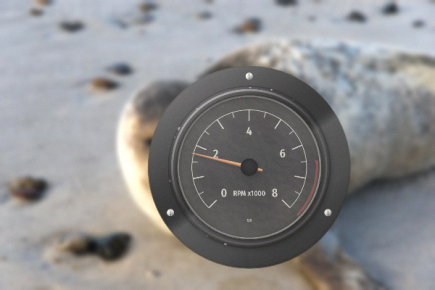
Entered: value=1750 unit=rpm
